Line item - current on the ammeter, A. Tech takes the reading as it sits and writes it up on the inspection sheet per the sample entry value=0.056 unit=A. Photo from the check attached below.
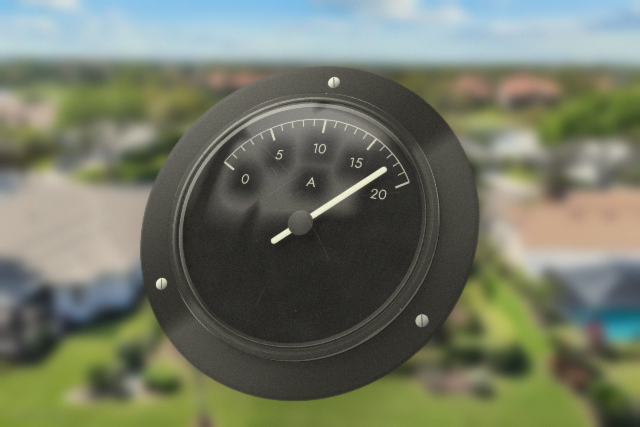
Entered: value=18 unit=A
